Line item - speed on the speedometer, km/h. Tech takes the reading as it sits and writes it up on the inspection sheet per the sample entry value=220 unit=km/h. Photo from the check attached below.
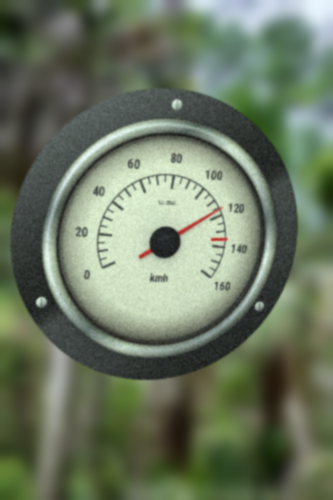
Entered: value=115 unit=km/h
